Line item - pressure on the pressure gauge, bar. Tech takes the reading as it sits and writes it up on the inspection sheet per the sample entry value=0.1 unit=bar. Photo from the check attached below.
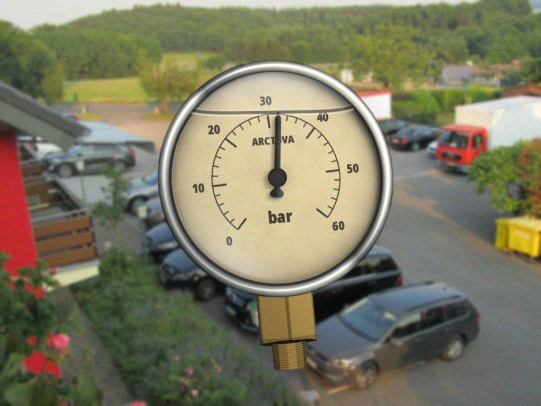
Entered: value=32 unit=bar
